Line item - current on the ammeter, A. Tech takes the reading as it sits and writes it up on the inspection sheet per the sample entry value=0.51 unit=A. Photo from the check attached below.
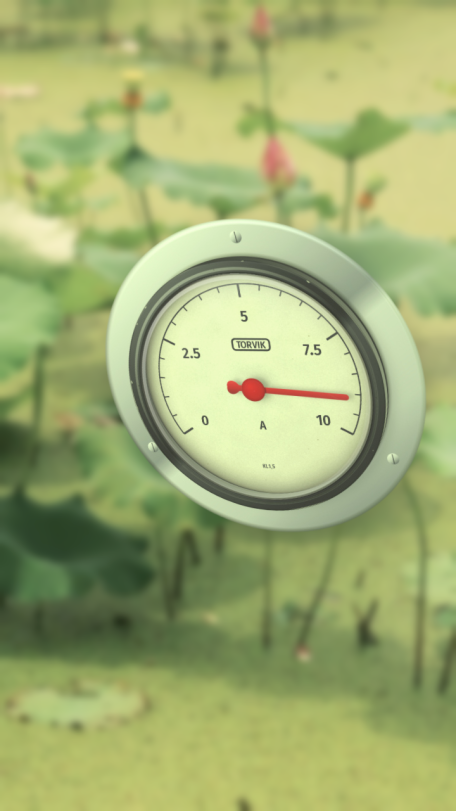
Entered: value=9 unit=A
